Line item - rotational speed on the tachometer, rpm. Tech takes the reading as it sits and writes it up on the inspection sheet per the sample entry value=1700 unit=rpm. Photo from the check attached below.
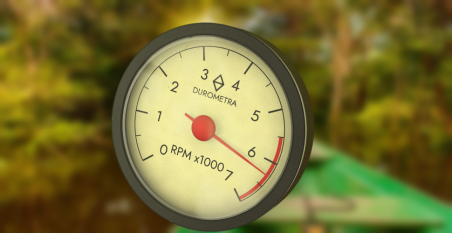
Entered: value=6250 unit=rpm
